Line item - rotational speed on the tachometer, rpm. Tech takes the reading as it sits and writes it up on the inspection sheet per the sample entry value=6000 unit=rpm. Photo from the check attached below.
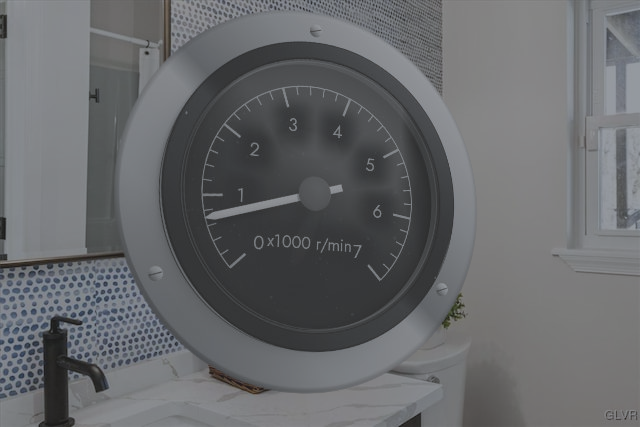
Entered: value=700 unit=rpm
